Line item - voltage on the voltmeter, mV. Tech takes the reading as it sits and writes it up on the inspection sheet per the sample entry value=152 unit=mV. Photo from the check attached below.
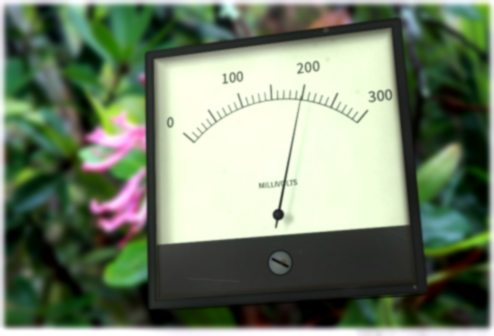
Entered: value=200 unit=mV
